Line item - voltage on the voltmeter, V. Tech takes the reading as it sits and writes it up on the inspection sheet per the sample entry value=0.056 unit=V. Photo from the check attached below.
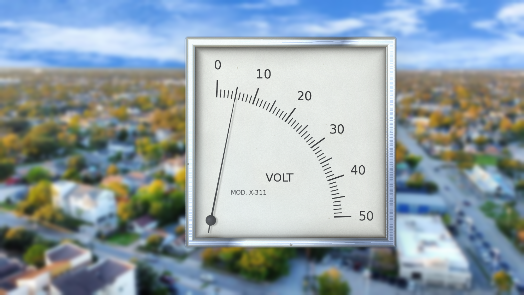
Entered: value=5 unit=V
